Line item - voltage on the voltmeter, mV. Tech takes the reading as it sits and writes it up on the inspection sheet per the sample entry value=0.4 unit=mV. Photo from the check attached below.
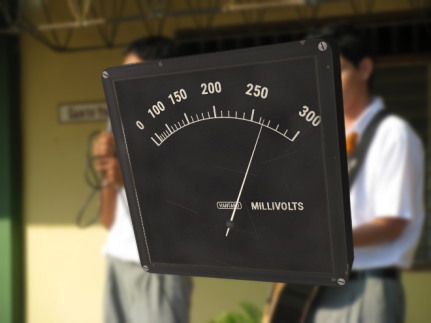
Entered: value=265 unit=mV
